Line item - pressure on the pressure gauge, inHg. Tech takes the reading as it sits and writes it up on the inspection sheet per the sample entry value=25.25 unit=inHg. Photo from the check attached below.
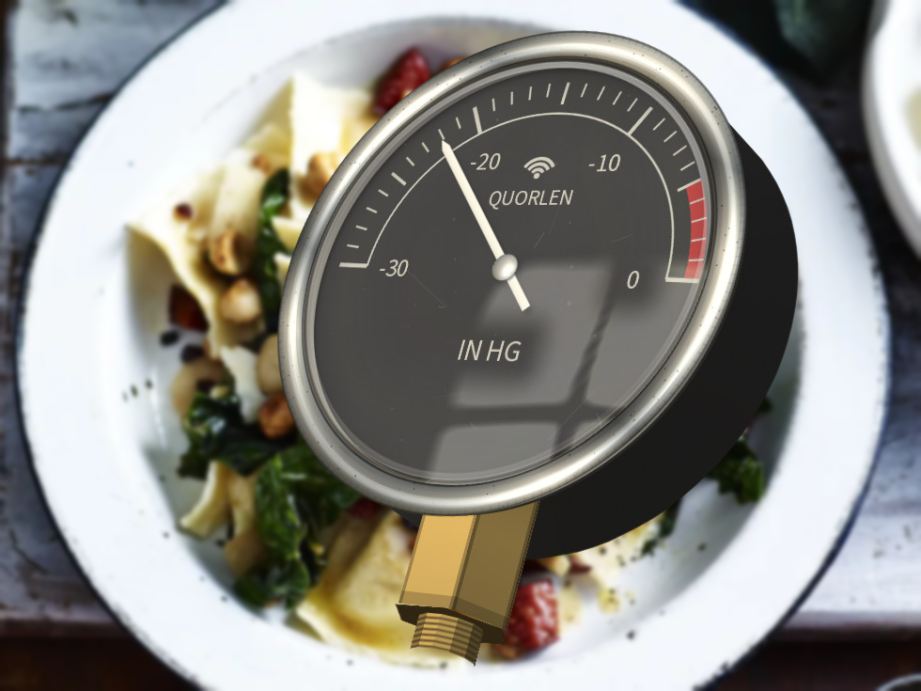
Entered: value=-22 unit=inHg
